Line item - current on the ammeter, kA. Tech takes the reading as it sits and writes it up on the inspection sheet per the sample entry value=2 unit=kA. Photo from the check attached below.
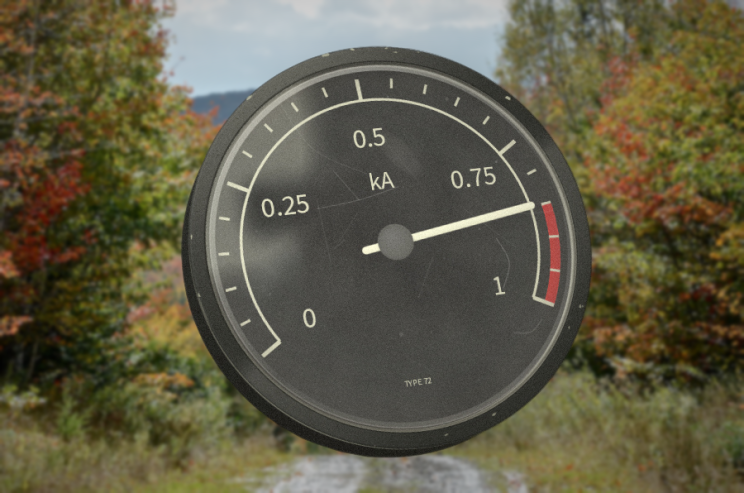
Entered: value=0.85 unit=kA
